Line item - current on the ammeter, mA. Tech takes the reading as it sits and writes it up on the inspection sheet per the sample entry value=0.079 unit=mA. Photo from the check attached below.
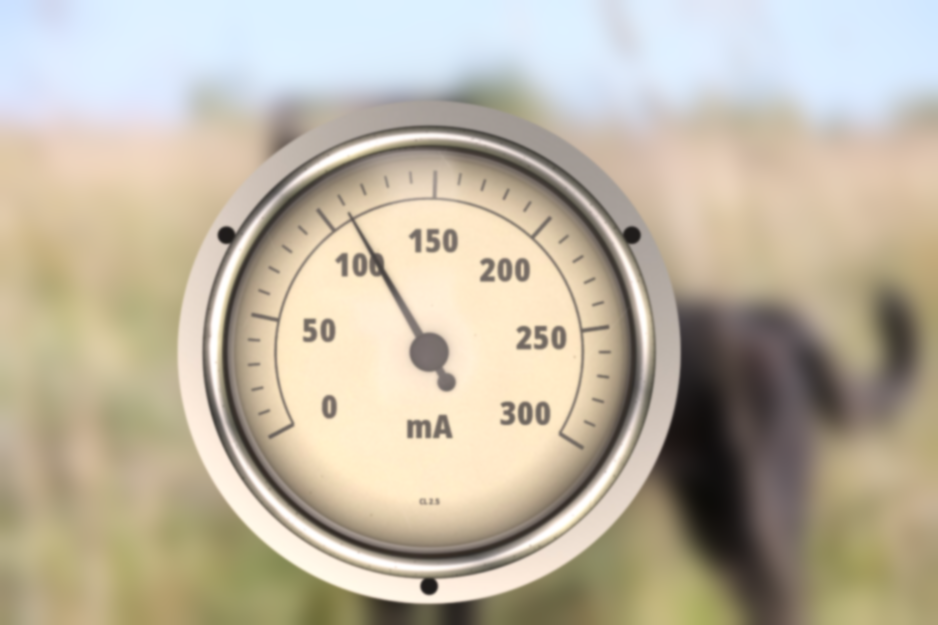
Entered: value=110 unit=mA
